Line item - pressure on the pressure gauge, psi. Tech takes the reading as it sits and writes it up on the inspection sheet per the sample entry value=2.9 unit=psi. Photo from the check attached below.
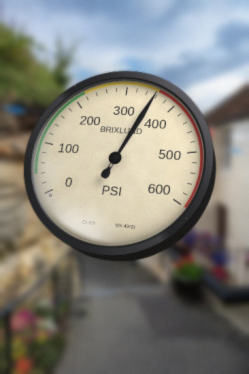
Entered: value=360 unit=psi
